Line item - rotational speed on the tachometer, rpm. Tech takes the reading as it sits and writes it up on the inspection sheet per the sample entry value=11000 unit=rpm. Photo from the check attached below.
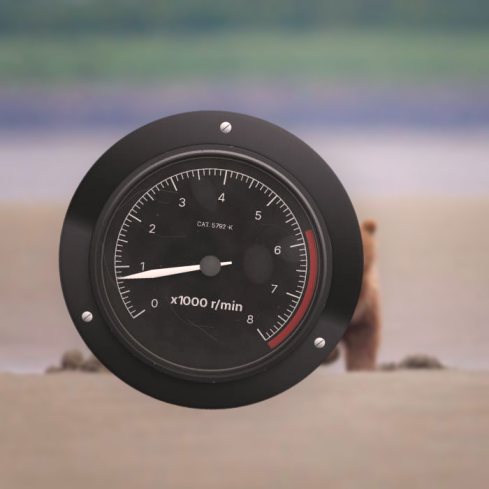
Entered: value=800 unit=rpm
